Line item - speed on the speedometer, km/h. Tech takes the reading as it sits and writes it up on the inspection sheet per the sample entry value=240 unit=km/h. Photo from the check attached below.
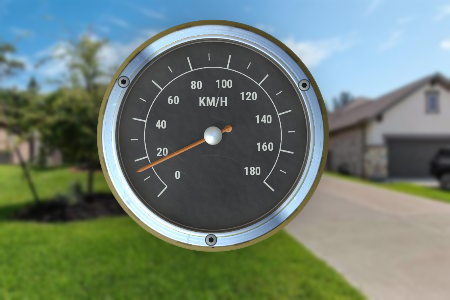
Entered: value=15 unit=km/h
